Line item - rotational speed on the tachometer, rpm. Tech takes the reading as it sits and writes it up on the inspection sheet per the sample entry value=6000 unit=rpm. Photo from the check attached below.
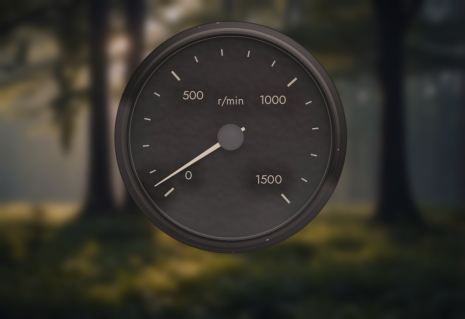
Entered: value=50 unit=rpm
